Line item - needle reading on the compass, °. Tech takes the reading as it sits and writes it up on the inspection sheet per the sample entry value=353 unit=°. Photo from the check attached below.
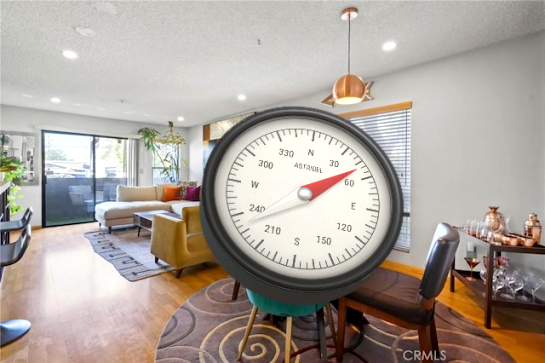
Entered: value=50 unit=°
